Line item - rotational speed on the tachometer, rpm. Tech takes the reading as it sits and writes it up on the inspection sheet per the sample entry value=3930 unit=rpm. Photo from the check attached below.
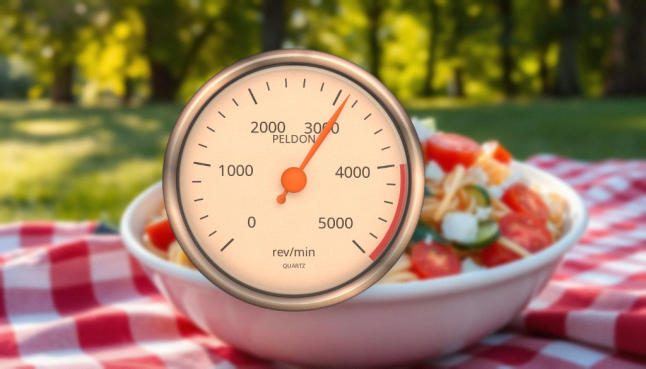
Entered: value=3100 unit=rpm
